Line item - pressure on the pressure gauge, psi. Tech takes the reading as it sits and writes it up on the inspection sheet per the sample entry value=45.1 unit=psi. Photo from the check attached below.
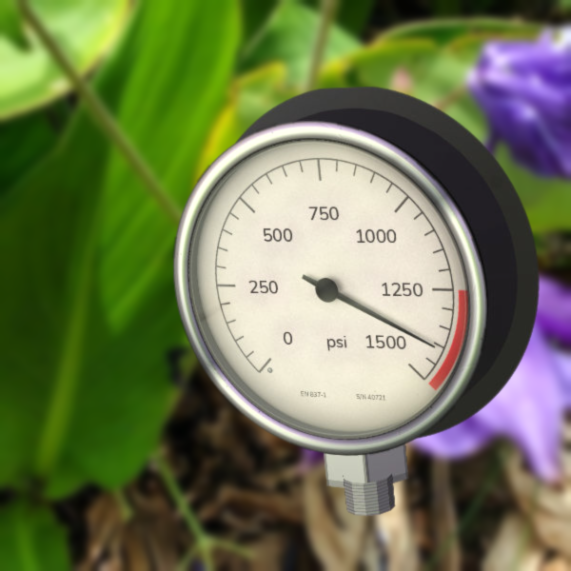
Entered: value=1400 unit=psi
